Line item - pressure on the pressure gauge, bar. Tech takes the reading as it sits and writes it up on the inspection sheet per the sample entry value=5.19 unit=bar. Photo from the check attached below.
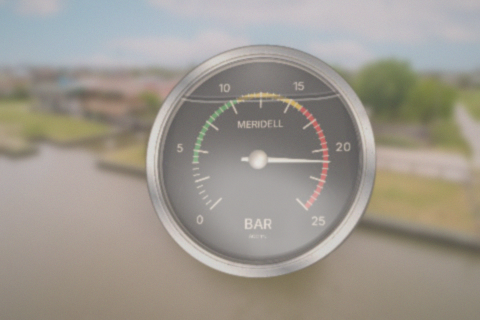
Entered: value=21 unit=bar
